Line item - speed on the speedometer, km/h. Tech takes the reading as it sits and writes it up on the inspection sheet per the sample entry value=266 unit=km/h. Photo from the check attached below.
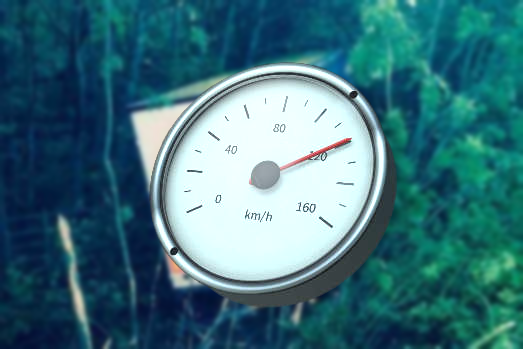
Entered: value=120 unit=km/h
